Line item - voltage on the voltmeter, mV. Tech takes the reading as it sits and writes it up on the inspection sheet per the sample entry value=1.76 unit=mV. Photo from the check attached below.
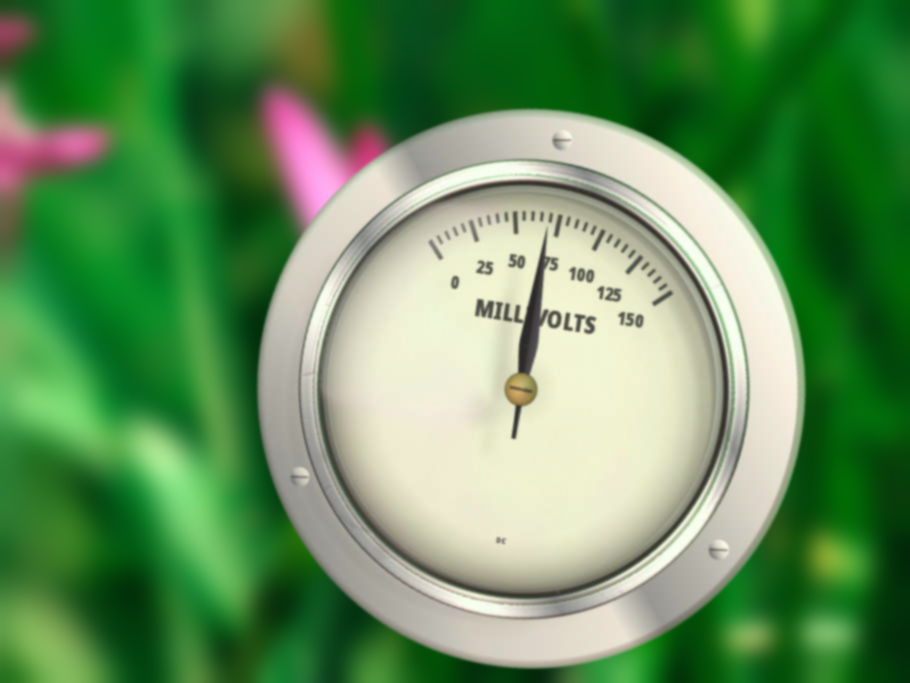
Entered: value=70 unit=mV
